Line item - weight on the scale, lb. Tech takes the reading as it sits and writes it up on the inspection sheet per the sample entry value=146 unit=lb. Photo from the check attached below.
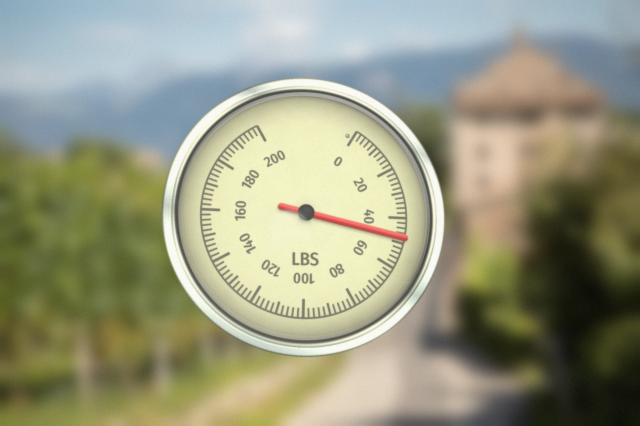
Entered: value=48 unit=lb
